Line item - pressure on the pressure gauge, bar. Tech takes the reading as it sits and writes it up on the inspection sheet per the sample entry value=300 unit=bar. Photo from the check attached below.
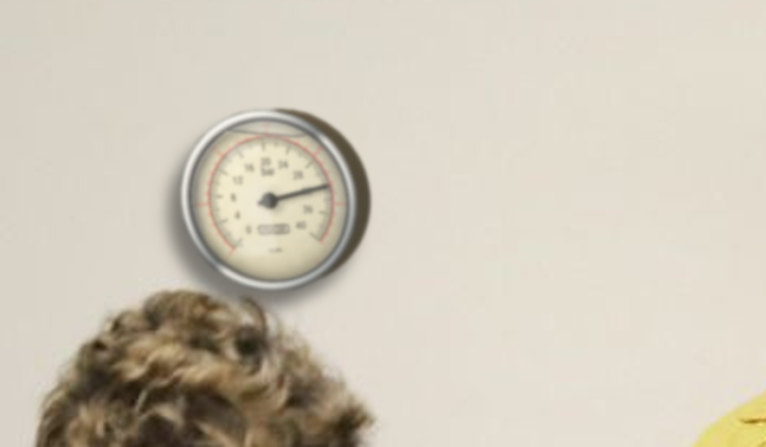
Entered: value=32 unit=bar
